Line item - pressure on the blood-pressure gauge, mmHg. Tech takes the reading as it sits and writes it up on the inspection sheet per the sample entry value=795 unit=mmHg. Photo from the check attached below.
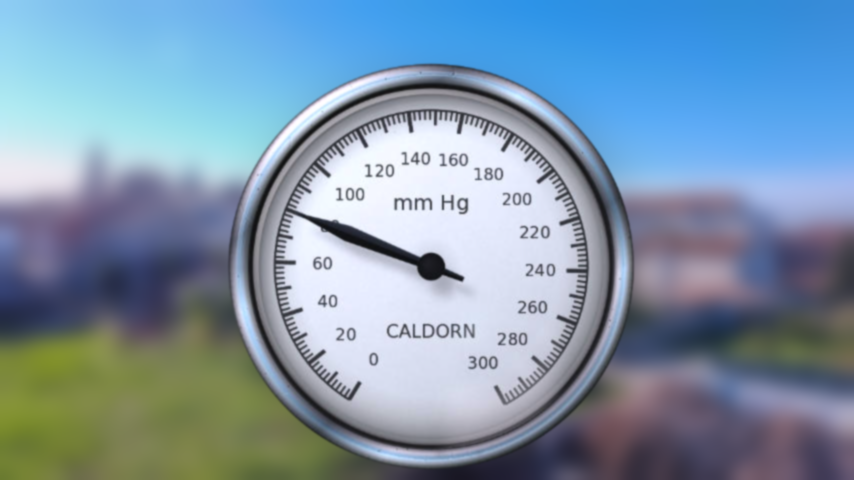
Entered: value=80 unit=mmHg
